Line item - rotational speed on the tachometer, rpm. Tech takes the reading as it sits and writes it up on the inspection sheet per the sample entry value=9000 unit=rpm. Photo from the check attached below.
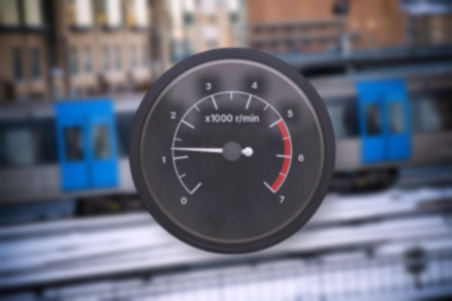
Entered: value=1250 unit=rpm
